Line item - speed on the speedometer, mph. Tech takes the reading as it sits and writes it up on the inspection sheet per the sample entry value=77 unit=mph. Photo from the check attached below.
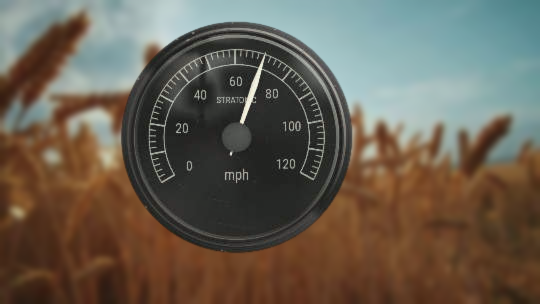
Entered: value=70 unit=mph
